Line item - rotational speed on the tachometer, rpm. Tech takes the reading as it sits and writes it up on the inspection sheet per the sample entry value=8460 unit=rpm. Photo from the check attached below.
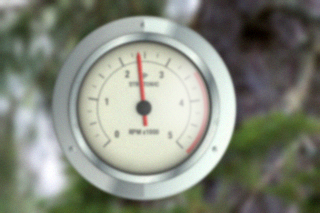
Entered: value=2375 unit=rpm
